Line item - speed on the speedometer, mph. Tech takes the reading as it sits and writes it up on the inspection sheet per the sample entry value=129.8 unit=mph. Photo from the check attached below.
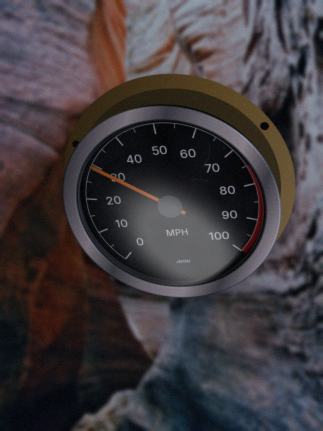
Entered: value=30 unit=mph
